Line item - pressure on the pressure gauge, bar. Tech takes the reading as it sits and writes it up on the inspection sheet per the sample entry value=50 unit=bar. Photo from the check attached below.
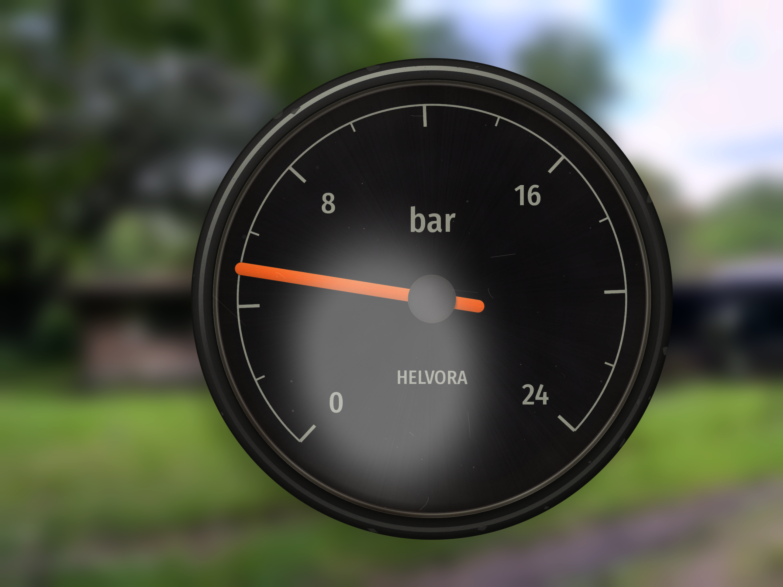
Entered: value=5 unit=bar
